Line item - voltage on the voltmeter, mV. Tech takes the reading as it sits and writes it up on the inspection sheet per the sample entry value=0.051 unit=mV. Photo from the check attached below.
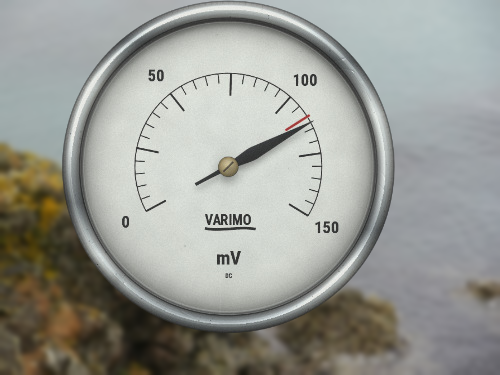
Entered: value=112.5 unit=mV
